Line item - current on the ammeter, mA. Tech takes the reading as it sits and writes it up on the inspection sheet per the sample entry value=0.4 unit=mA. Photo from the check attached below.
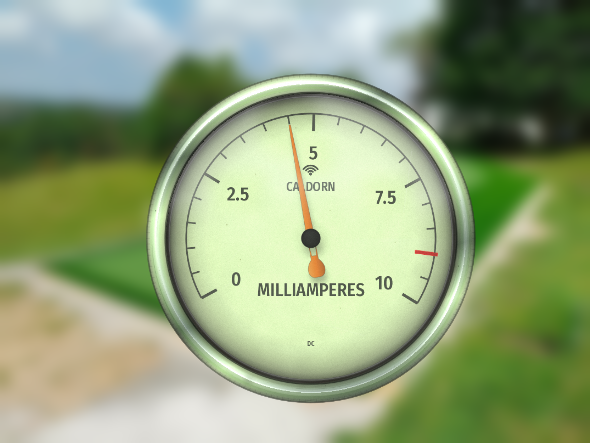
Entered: value=4.5 unit=mA
